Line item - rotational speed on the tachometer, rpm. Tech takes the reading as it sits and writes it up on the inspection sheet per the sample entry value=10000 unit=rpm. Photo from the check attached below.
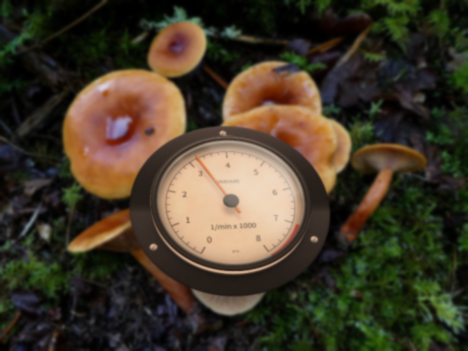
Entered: value=3200 unit=rpm
